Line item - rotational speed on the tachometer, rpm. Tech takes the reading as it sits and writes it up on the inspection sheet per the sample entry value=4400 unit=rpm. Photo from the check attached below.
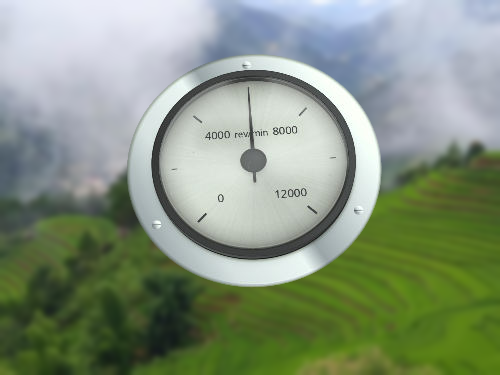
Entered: value=6000 unit=rpm
